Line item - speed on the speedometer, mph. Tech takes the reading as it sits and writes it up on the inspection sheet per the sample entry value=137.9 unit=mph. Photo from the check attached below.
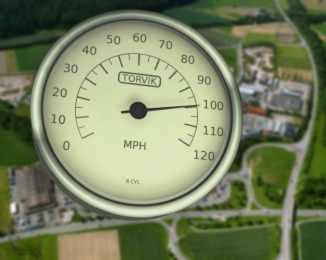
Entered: value=100 unit=mph
